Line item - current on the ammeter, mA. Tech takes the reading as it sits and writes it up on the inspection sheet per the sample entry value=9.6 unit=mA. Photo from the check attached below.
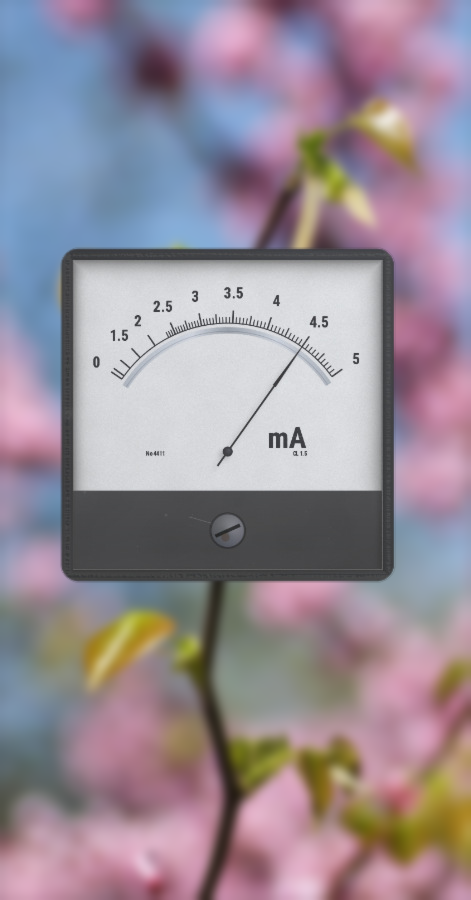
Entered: value=4.5 unit=mA
